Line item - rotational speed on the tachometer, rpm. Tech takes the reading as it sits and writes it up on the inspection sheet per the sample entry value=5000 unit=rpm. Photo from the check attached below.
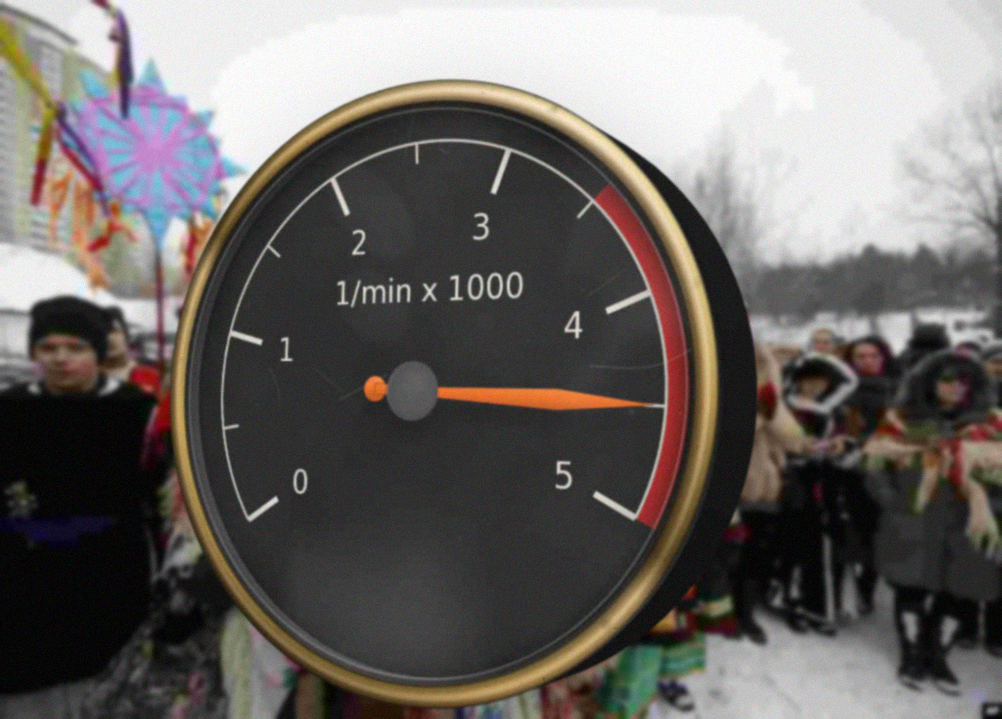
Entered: value=4500 unit=rpm
